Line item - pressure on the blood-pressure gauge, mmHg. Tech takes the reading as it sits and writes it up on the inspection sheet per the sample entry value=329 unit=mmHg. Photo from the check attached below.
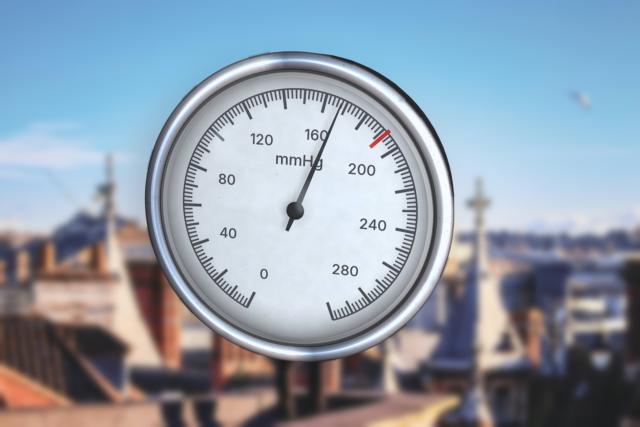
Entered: value=168 unit=mmHg
